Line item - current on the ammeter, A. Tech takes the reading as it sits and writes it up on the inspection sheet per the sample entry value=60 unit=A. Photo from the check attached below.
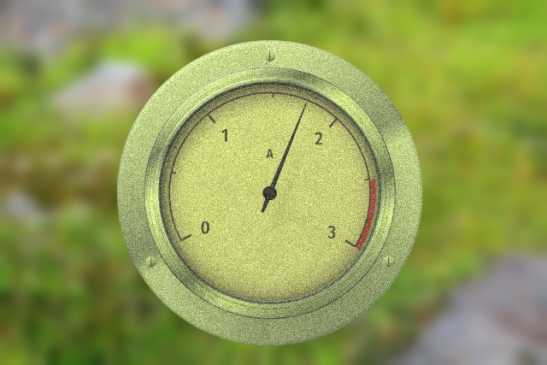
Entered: value=1.75 unit=A
